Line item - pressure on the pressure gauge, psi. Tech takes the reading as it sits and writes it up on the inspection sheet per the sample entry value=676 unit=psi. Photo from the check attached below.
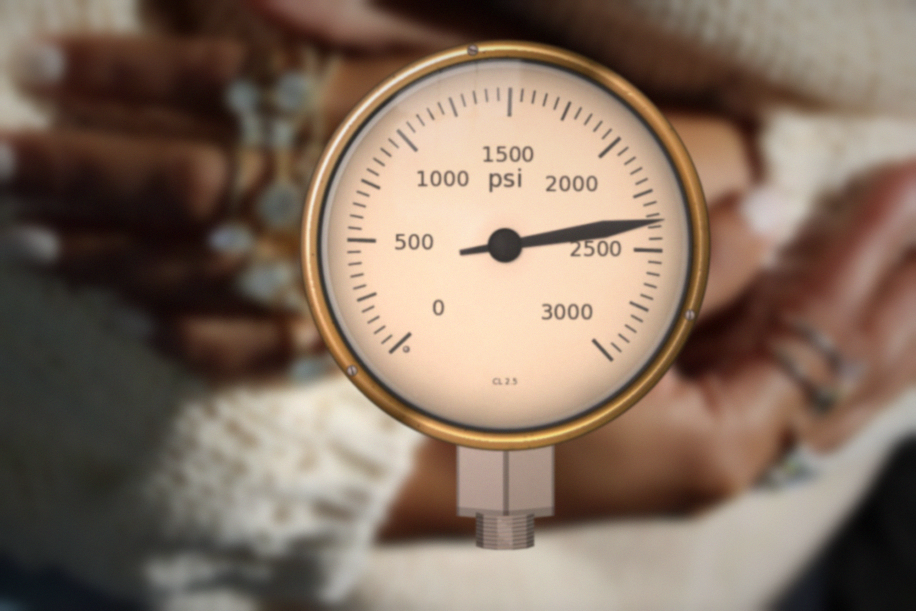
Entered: value=2375 unit=psi
